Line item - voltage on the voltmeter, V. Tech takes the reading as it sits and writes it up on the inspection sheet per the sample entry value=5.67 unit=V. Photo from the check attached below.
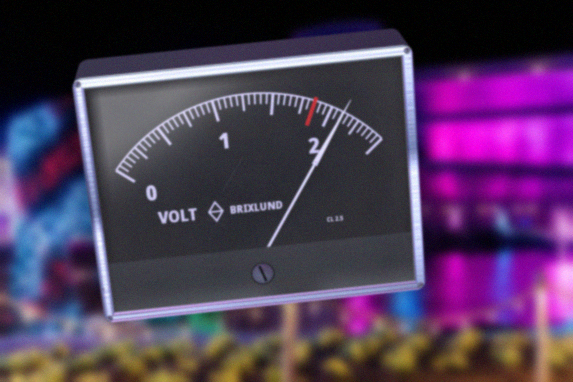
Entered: value=2.1 unit=V
